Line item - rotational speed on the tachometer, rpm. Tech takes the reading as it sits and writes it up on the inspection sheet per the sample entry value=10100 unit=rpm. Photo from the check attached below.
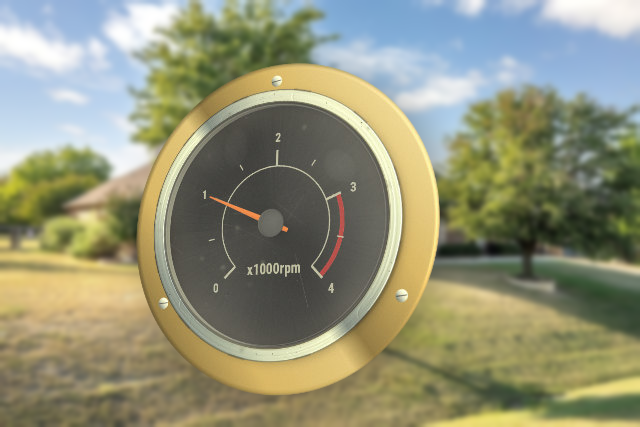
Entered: value=1000 unit=rpm
